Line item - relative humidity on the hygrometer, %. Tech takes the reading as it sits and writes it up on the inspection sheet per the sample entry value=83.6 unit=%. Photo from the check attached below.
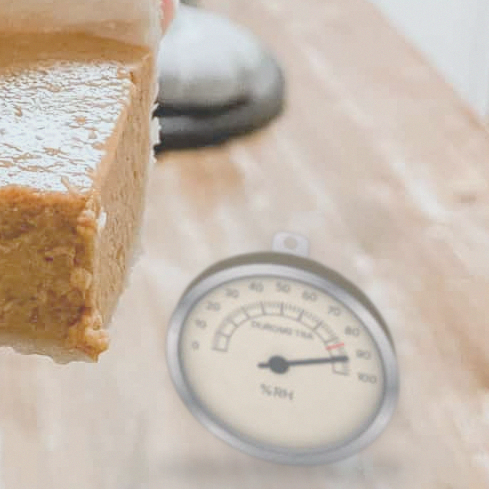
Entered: value=90 unit=%
